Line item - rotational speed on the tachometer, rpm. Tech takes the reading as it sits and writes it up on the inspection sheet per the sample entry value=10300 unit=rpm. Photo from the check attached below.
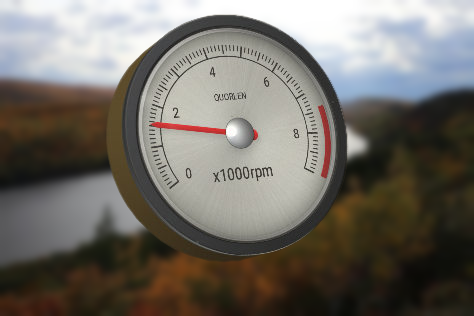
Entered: value=1500 unit=rpm
